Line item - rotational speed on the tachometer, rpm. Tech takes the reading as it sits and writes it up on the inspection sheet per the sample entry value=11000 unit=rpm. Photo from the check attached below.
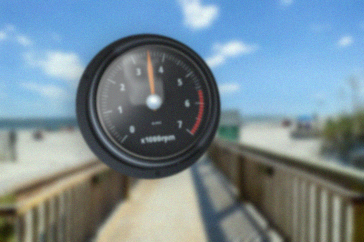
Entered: value=3500 unit=rpm
